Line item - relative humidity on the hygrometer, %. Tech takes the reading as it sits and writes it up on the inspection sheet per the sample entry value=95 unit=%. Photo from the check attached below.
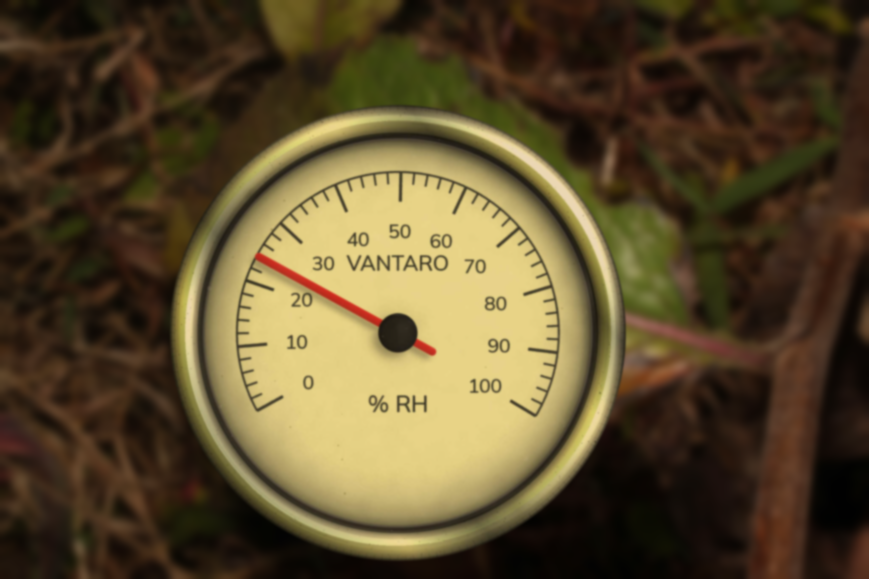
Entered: value=24 unit=%
